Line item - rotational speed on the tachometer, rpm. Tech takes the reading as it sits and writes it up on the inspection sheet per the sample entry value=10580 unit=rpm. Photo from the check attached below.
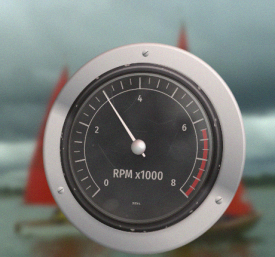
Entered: value=3000 unit=rpm
